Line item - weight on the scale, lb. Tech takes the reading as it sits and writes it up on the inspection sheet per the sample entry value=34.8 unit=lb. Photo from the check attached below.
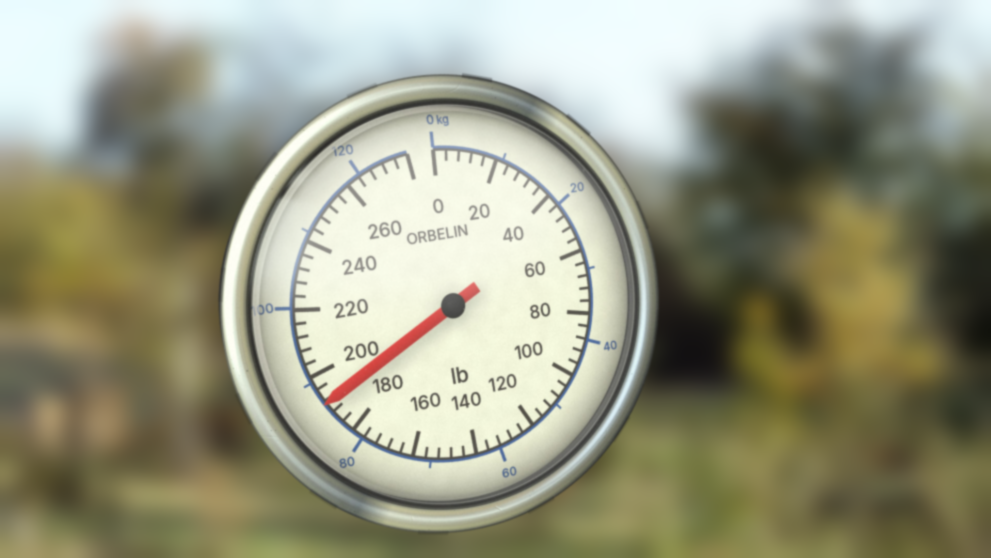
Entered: value=192 unit=lb
